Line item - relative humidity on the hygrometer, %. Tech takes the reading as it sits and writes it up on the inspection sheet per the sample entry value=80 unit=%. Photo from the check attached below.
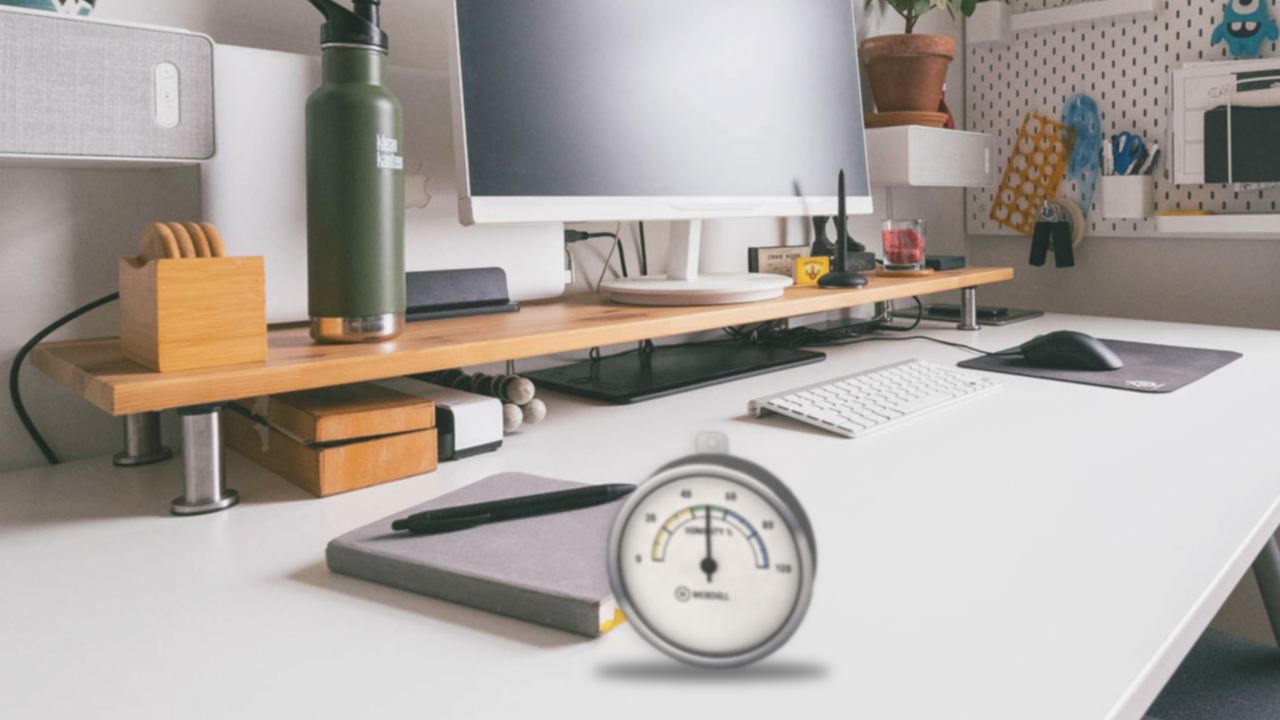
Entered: value=50 unit=%
